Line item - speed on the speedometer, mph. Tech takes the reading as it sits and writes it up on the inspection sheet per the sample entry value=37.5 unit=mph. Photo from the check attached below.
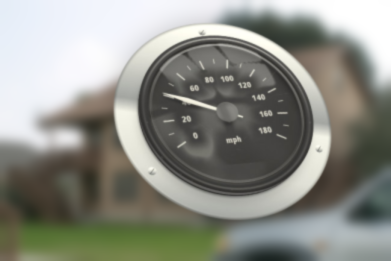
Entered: value=40 unit=mph
